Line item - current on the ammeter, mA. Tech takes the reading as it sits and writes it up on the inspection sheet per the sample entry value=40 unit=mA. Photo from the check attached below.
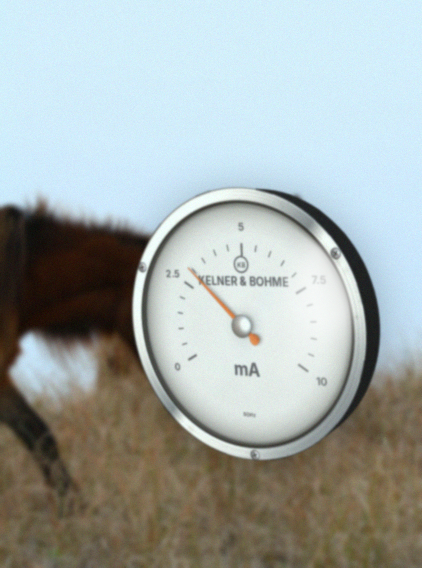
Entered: value=3 unit=mA
